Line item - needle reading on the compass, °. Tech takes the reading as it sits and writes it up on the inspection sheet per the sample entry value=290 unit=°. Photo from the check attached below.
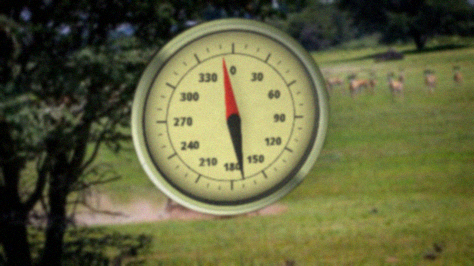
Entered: value=350 unit=°
